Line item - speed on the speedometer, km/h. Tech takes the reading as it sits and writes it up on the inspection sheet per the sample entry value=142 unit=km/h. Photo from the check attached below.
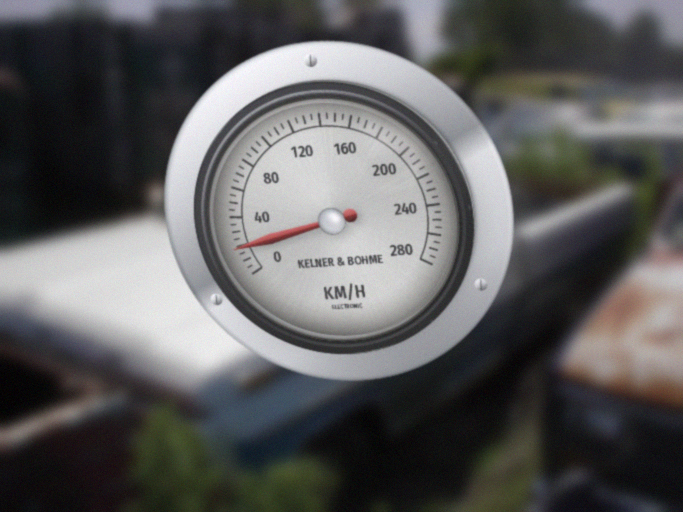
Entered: value=20 unit=km/h
